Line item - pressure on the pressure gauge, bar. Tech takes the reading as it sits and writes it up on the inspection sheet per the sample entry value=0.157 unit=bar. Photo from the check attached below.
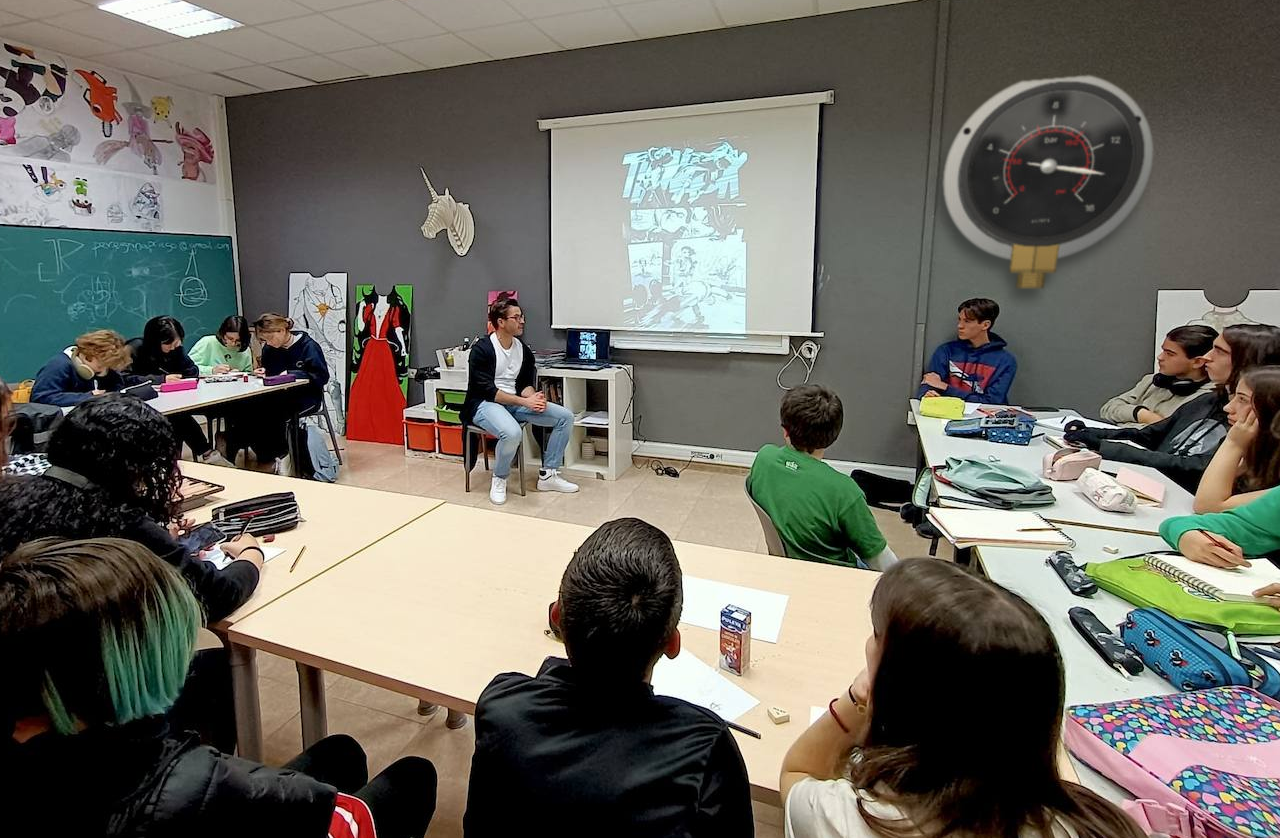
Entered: value=14 unit=bar
